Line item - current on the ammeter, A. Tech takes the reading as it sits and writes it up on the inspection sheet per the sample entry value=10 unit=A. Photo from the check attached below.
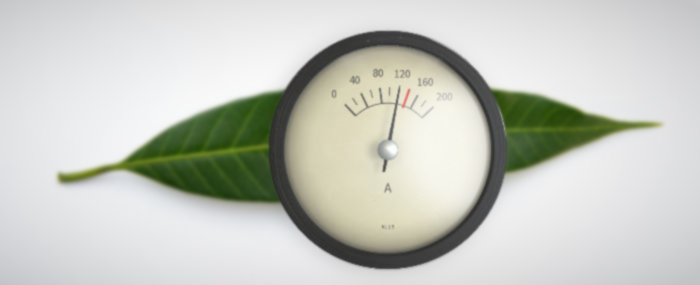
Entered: value=120 unit=A
